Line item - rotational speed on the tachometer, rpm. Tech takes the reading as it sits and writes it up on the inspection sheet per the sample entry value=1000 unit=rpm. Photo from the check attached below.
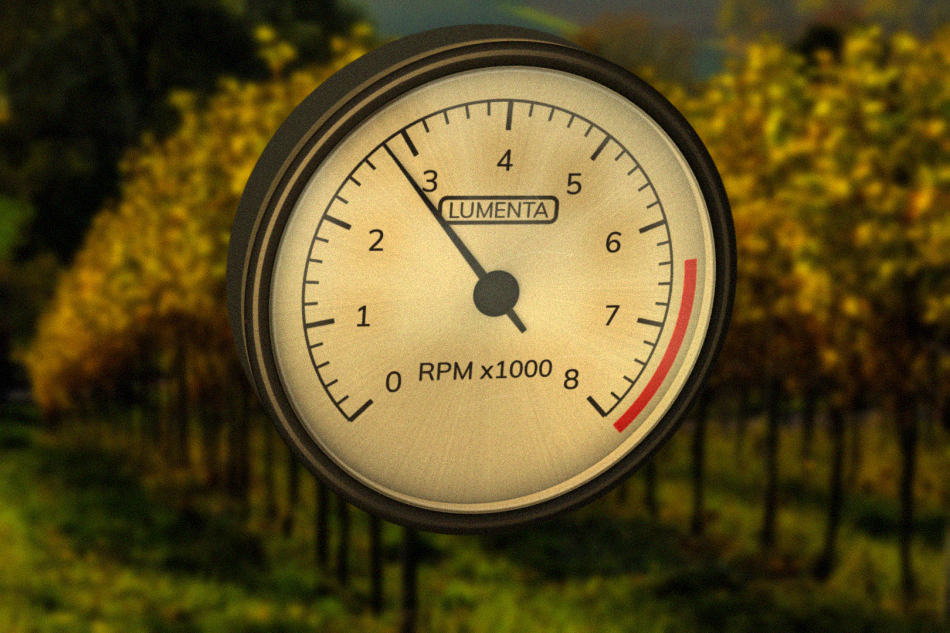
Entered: value=2800 unit=rpm
